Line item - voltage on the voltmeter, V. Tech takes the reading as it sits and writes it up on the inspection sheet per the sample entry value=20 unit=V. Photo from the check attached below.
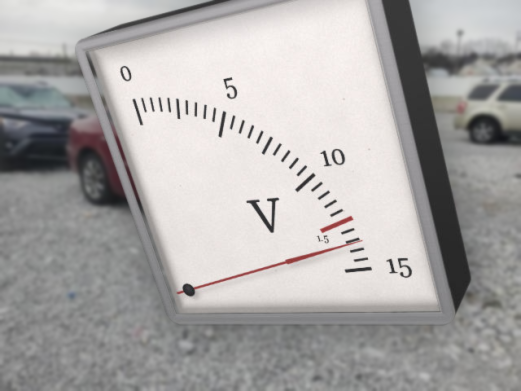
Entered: value=13.5 unit=V
